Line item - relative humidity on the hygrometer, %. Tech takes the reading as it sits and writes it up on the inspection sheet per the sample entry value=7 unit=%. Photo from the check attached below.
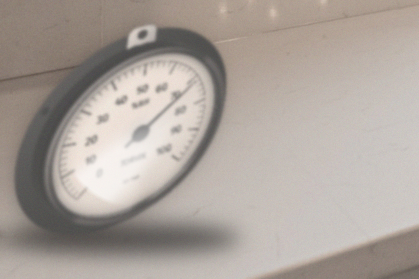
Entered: value=70 unit=%
